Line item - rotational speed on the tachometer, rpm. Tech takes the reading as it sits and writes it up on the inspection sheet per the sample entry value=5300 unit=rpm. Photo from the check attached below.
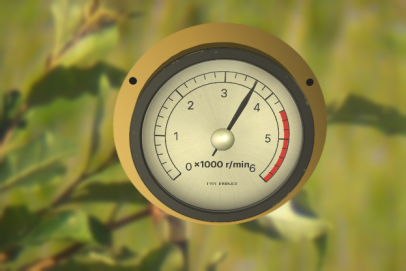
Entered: value=3600 unit=rpm
